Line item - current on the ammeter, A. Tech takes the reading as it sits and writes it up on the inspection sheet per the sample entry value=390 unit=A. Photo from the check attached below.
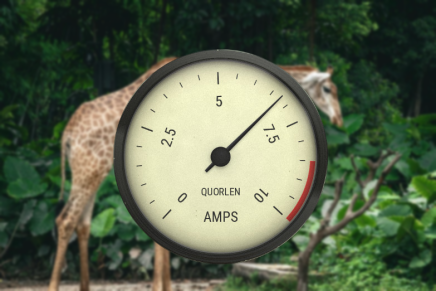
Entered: value=6.75 unit=A
